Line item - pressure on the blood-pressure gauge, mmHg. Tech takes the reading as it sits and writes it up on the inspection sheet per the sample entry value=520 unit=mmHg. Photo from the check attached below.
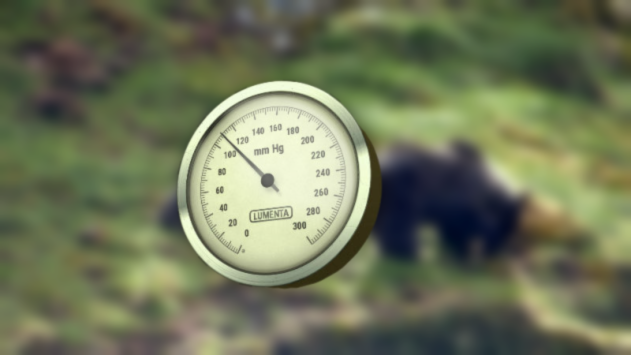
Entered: value=110 unit=mmHg
